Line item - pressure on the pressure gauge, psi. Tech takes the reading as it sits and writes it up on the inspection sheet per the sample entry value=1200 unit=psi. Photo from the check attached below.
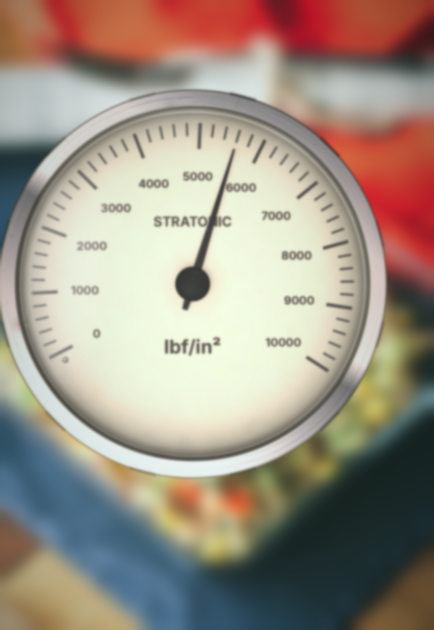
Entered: value=5600 unit=psi
